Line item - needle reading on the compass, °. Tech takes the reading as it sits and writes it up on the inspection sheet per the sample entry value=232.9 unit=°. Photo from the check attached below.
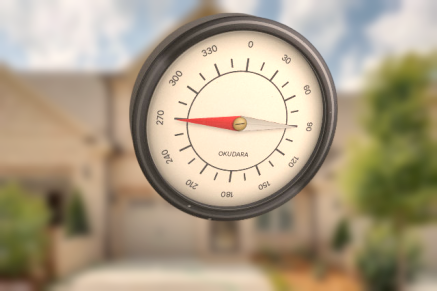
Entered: value=270 unit=°
